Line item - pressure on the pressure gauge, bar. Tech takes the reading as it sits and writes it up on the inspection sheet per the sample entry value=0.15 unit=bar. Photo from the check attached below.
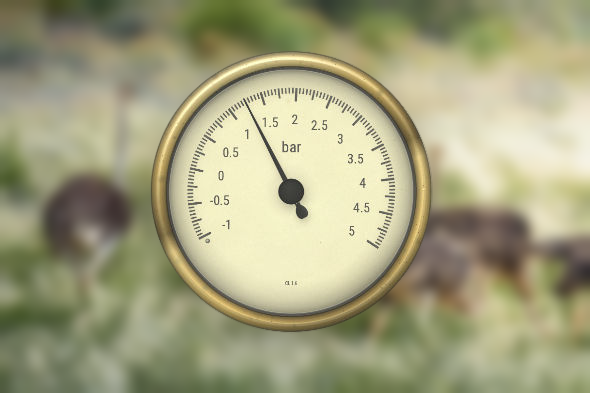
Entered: value=1.25 unit=bar
